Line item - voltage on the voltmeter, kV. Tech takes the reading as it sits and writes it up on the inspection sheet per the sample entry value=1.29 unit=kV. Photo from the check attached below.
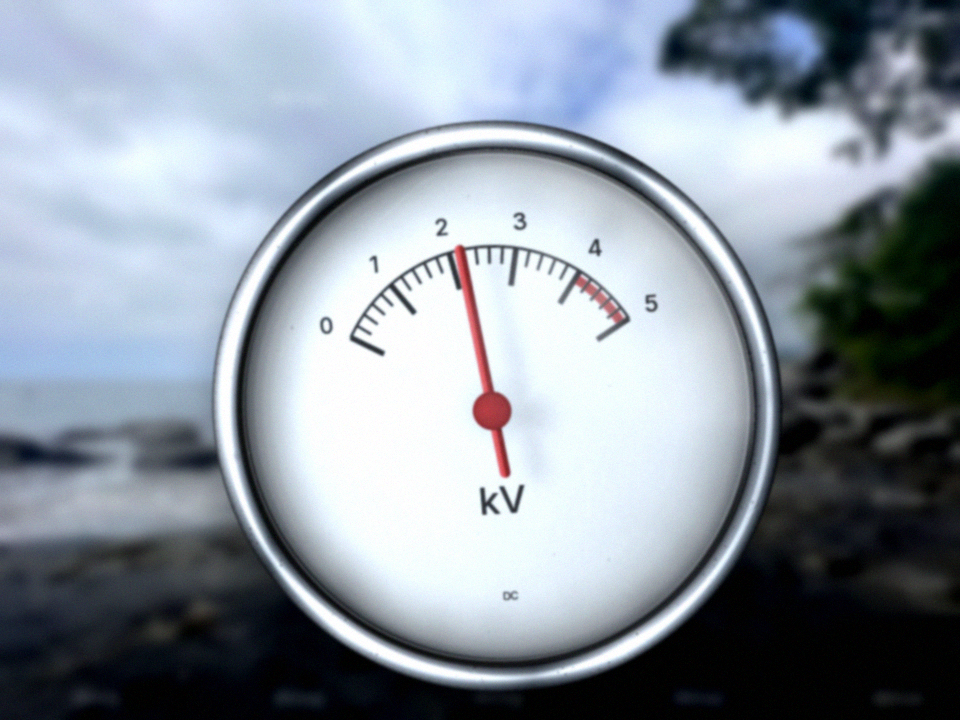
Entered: value=2.2 unit=kV
